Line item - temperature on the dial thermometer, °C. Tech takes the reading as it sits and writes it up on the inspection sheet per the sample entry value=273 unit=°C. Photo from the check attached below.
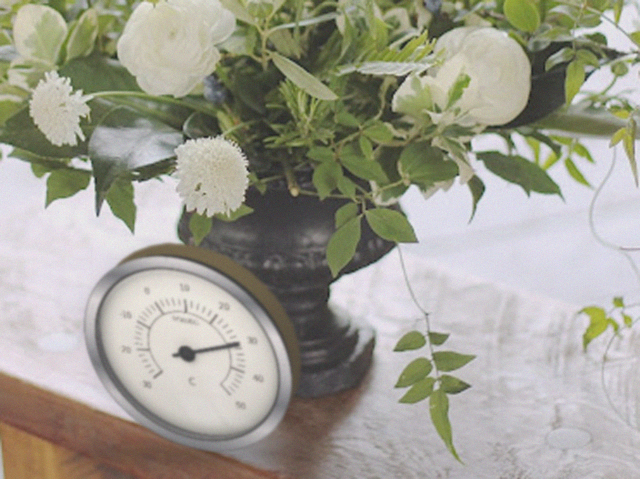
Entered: value=30 unit=°C
